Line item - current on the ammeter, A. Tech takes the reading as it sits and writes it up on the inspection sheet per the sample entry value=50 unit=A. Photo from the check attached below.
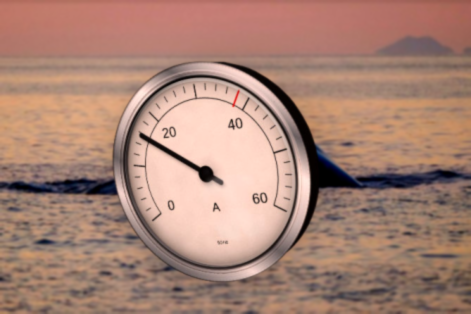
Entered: value=16 unit=A
